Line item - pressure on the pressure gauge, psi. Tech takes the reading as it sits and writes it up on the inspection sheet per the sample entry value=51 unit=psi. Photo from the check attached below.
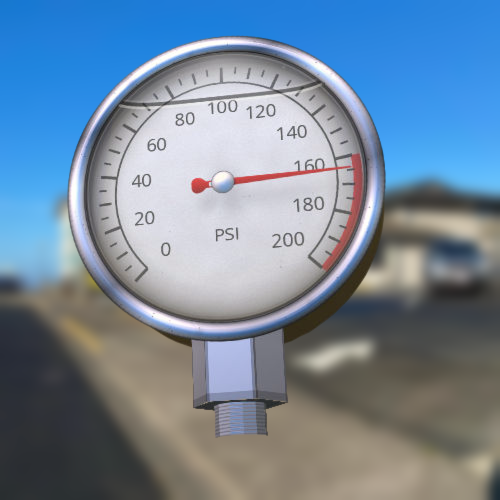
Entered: value=165 unit=psi
